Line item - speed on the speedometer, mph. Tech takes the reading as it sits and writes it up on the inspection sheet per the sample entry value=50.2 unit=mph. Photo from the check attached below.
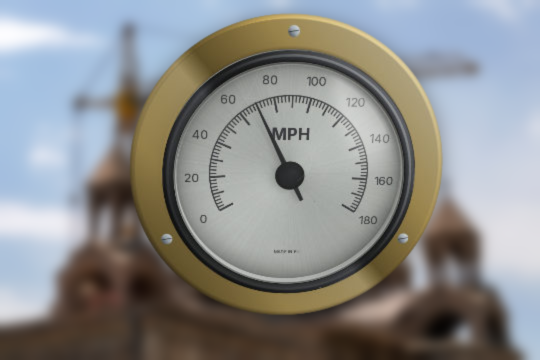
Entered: value=70 unit=mph
